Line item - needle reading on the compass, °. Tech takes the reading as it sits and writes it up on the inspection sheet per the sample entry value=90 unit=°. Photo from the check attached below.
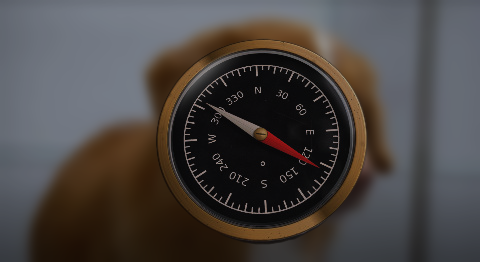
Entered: value=125 unit=°
